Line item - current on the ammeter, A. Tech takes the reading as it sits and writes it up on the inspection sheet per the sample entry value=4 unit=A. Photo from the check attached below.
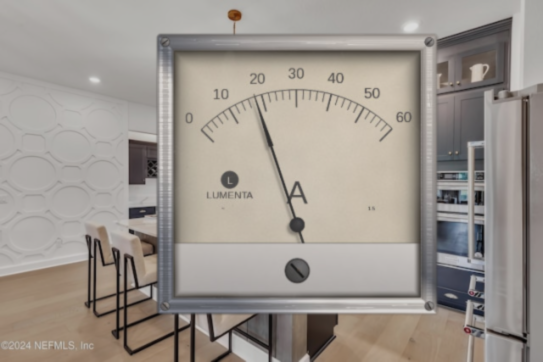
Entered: value=18 unit=A
